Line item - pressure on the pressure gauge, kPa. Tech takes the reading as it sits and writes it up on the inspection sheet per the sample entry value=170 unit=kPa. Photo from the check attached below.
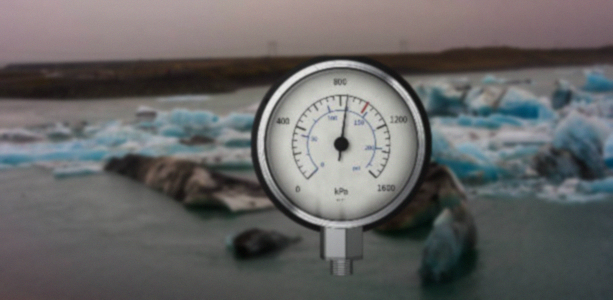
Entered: value=850 unit=kPa
